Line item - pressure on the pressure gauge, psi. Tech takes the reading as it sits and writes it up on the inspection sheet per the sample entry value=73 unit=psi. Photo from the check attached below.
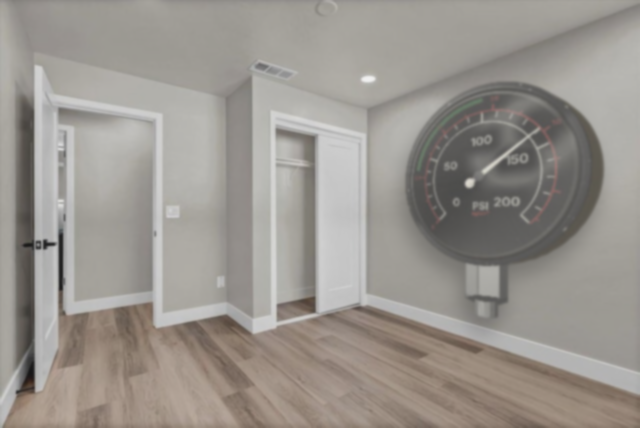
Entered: value=140 unit=psi
